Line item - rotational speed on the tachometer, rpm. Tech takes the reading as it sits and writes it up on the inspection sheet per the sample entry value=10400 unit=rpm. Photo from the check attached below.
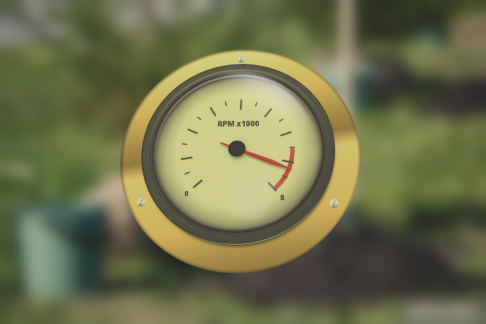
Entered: value=7250 unit=rpm
